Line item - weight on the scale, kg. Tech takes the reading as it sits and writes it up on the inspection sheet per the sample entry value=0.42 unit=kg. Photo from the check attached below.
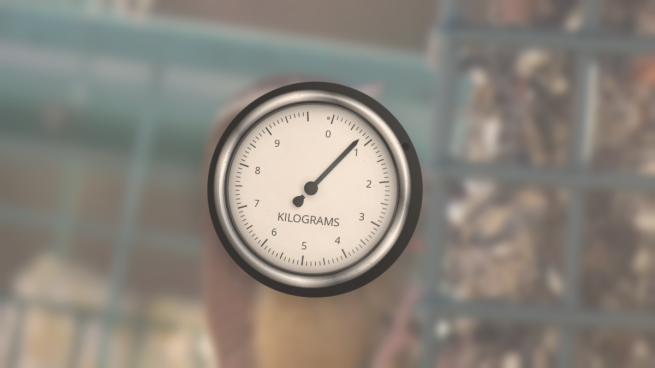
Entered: value=0.8 unit=kg
